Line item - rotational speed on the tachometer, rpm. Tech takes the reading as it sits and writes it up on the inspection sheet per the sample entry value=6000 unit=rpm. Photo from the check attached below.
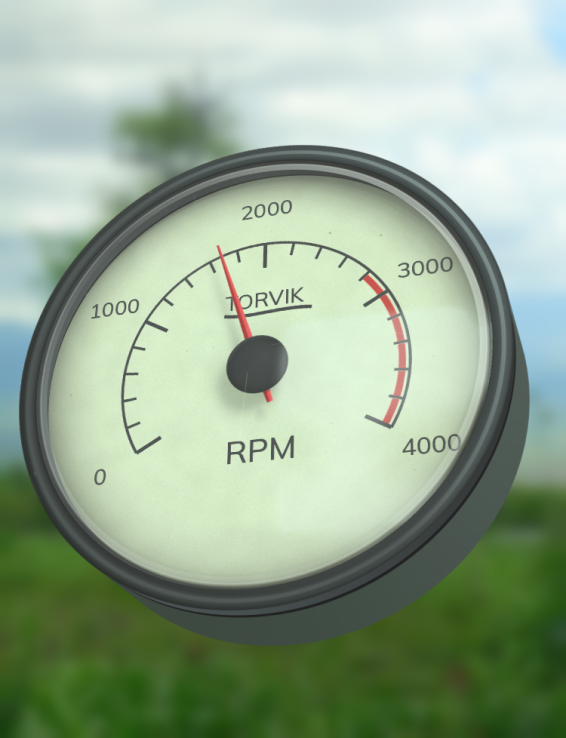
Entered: value=1700 unit=rpm
